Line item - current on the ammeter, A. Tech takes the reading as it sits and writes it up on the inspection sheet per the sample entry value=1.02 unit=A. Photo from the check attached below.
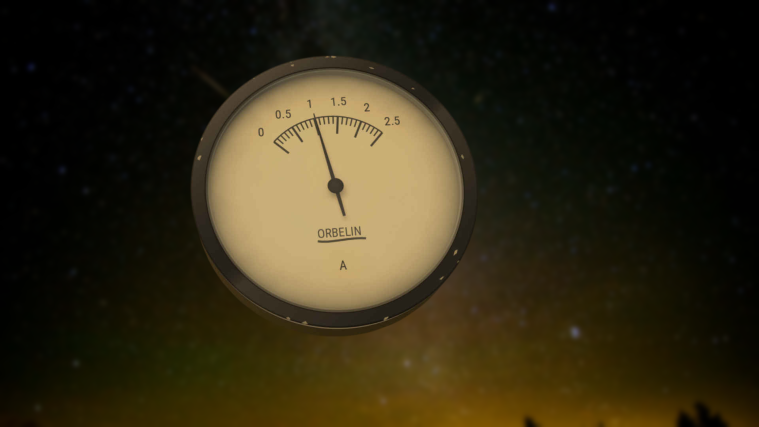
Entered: value=1 unit=A
